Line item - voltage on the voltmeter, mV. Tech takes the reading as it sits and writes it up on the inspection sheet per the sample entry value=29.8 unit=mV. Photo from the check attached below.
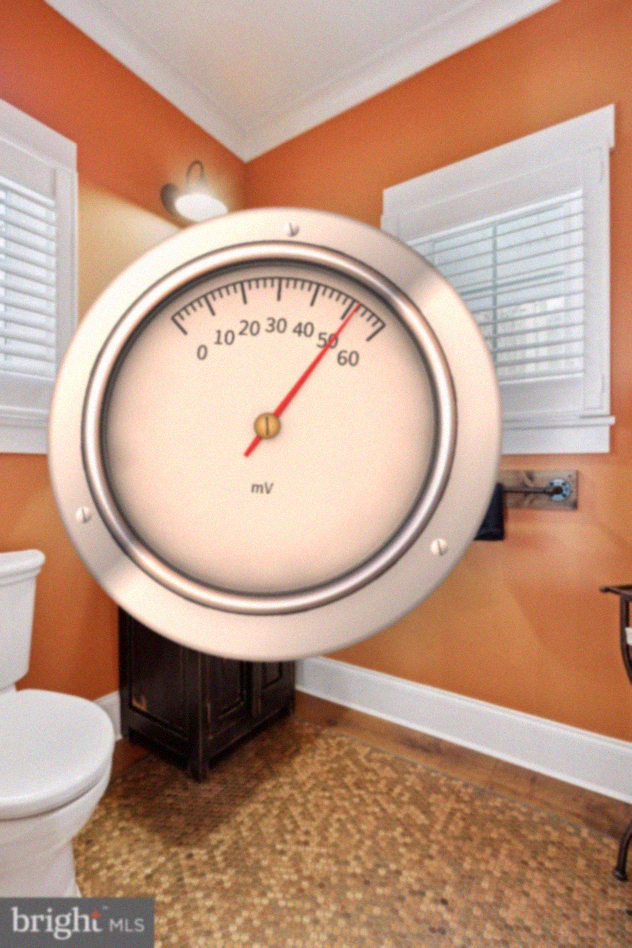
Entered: value=52 unit=mV
